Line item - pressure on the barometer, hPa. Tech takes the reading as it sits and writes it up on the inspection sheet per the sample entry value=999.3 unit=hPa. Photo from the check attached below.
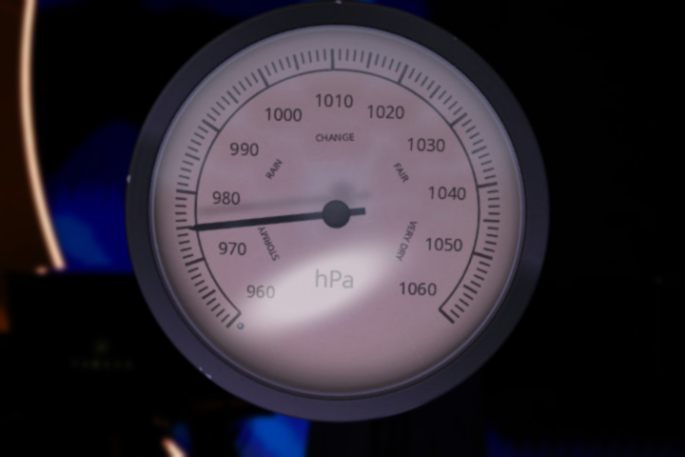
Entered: value=975 unit=hPa
